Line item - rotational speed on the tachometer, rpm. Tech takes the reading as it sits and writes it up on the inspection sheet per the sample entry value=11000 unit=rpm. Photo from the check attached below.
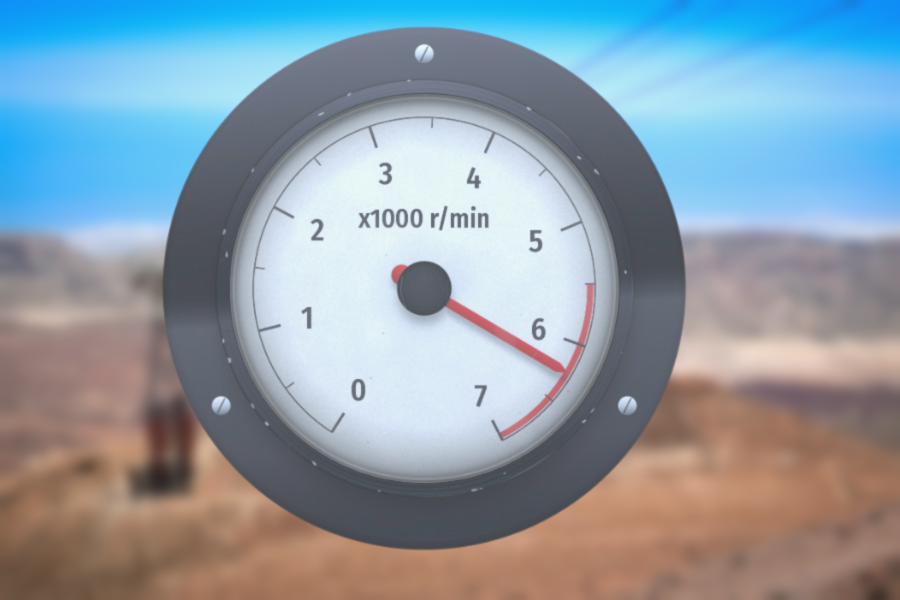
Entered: value=6250 unit=rpm
